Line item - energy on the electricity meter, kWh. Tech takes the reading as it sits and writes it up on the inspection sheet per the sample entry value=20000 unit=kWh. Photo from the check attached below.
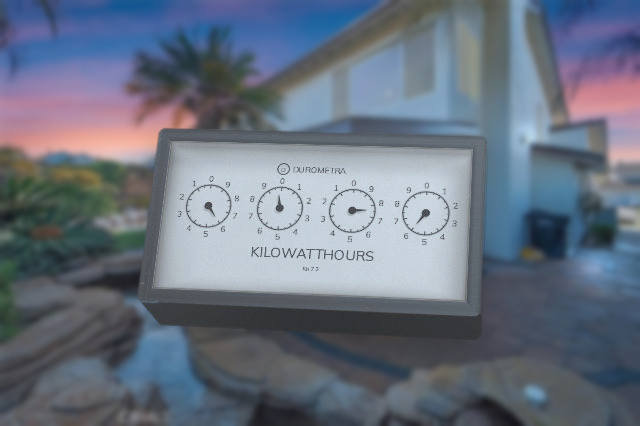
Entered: value=5976 unit=kWh
